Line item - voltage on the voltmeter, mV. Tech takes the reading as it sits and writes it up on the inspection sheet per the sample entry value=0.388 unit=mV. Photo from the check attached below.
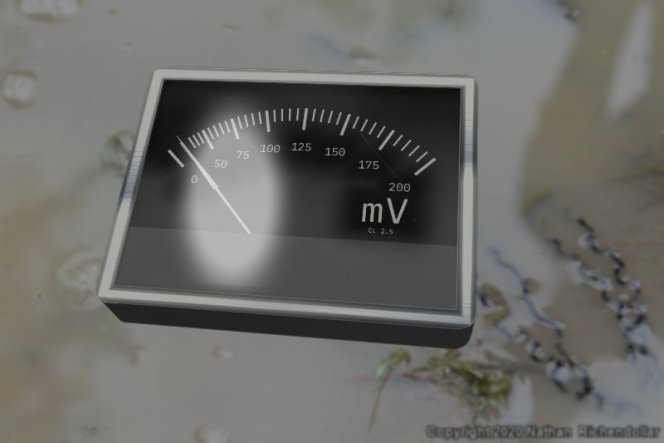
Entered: value=25 unit=mV
